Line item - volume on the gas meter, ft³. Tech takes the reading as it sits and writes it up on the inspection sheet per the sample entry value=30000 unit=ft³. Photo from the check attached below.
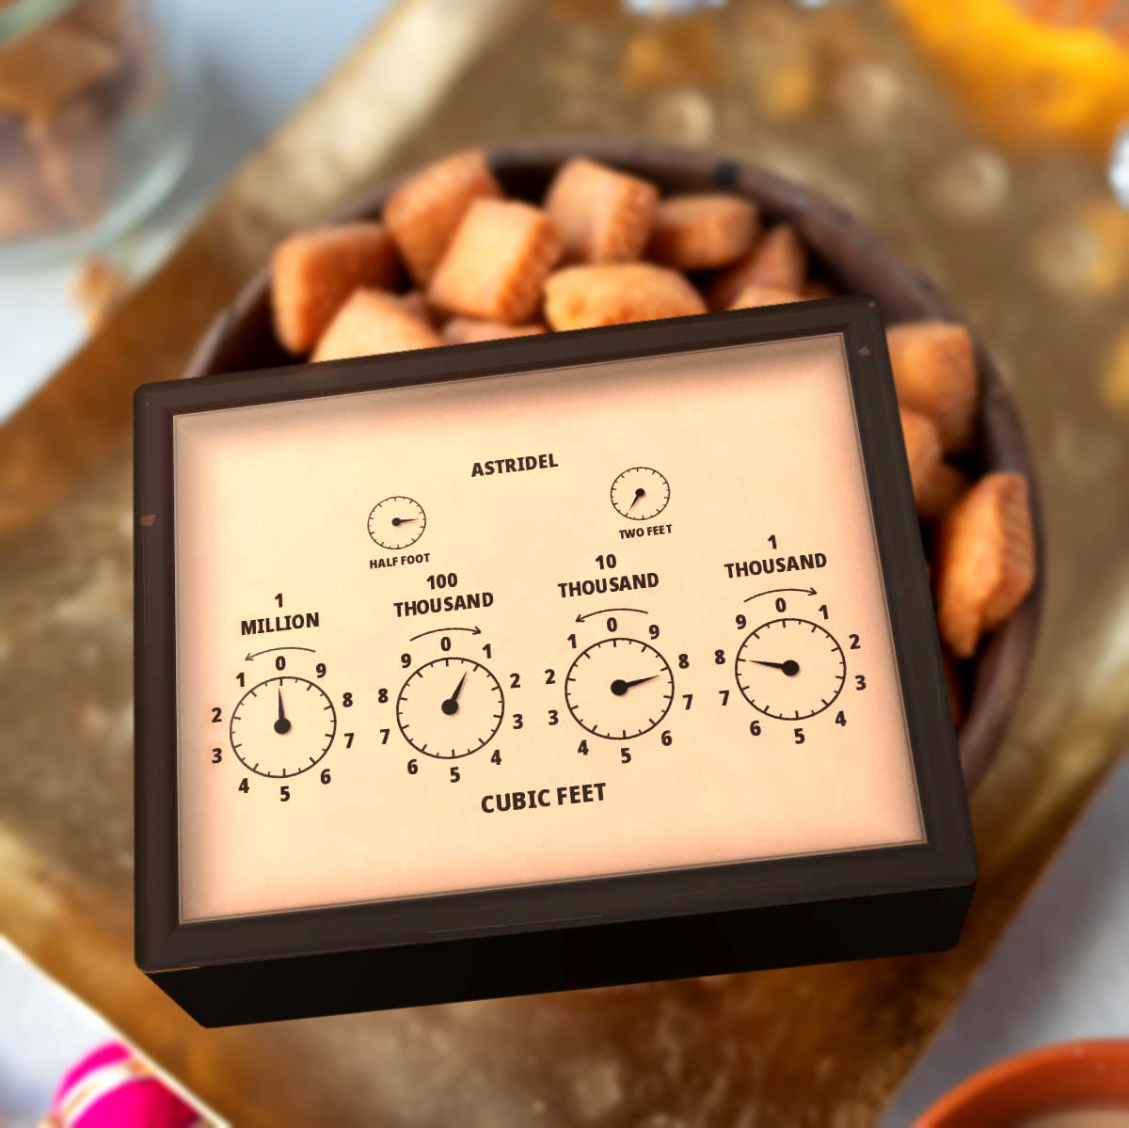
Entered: value=7800 unit=ft³
